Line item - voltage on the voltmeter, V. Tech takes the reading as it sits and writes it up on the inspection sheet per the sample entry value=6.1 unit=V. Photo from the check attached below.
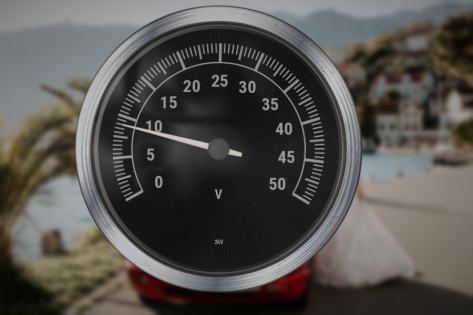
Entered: value=9 unit=V
